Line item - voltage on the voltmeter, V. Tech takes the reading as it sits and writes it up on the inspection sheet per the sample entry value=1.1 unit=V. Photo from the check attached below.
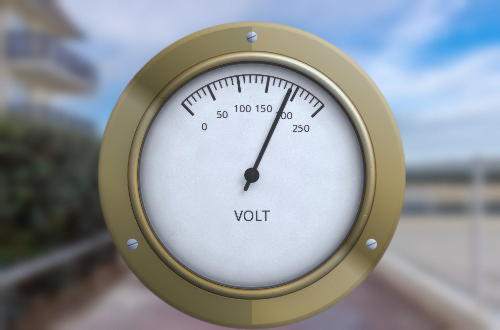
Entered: value=190 unit=V
